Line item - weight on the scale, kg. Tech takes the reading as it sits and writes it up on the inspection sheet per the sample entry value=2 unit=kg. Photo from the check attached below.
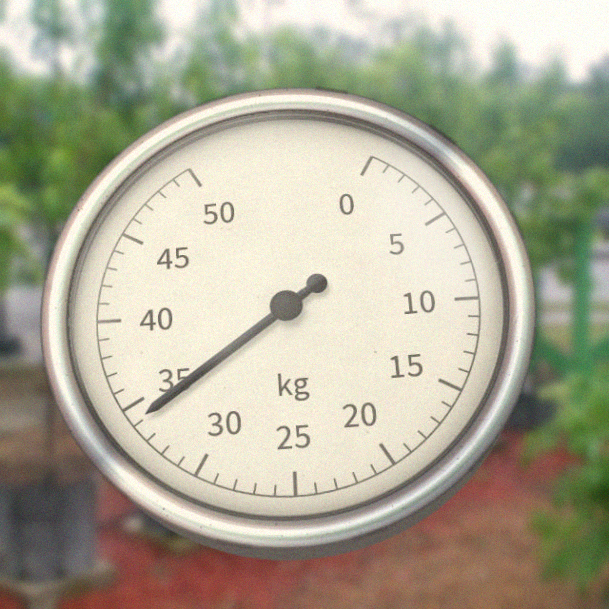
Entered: value=34 unit=kg
